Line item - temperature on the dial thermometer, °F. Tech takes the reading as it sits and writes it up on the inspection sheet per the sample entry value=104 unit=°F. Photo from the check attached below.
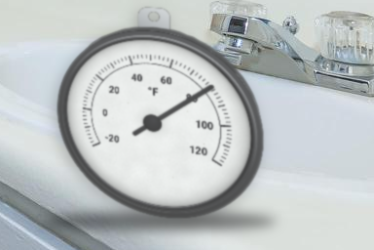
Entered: value=80 unit=°F
